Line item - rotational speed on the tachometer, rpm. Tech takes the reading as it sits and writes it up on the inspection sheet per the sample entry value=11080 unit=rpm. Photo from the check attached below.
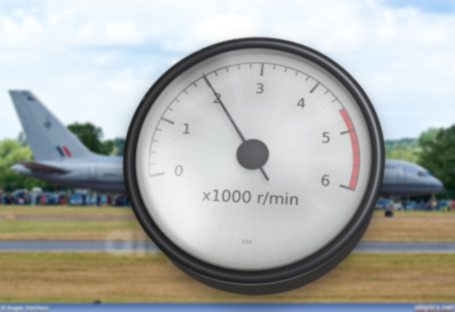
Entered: value=2000 unit=rpm
